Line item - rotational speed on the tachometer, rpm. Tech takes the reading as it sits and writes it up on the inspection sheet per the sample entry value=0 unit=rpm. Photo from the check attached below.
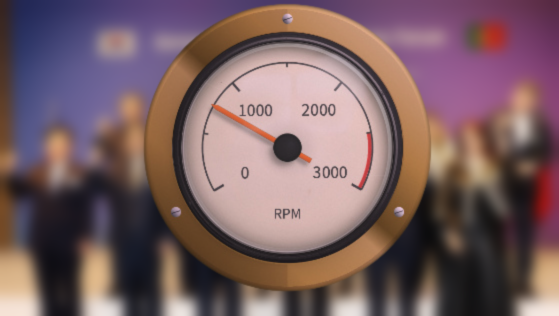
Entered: value=750 unit=rpm
